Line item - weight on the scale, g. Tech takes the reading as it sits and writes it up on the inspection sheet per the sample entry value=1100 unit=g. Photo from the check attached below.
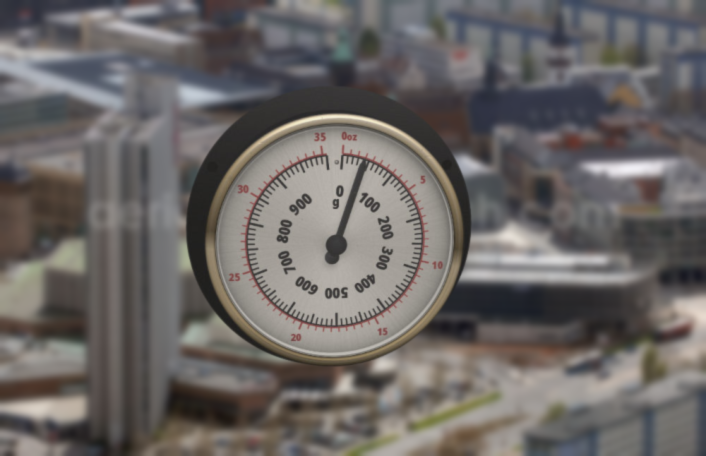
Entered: value=40 unit=g
